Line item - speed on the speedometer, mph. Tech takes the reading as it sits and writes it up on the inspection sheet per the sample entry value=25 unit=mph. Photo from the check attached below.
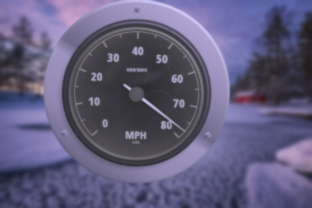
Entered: value=77.5 unit=mph
